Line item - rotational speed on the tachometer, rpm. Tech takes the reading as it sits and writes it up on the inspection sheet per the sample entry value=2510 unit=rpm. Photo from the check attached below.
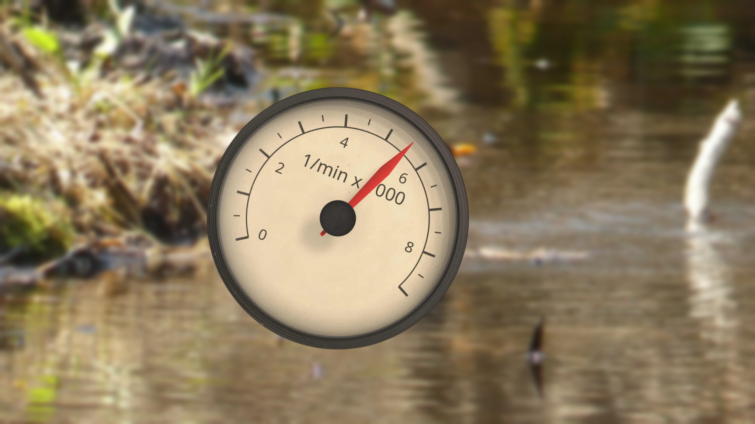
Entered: value=5500 unit=rpm
